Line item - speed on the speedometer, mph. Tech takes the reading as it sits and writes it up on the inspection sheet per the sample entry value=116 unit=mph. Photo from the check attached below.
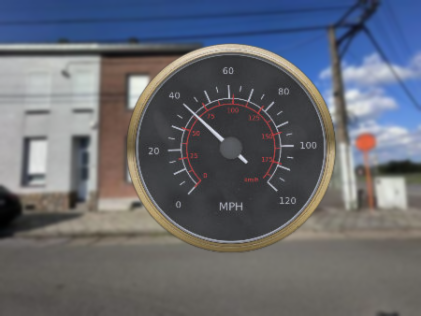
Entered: value=40 unit=mph
